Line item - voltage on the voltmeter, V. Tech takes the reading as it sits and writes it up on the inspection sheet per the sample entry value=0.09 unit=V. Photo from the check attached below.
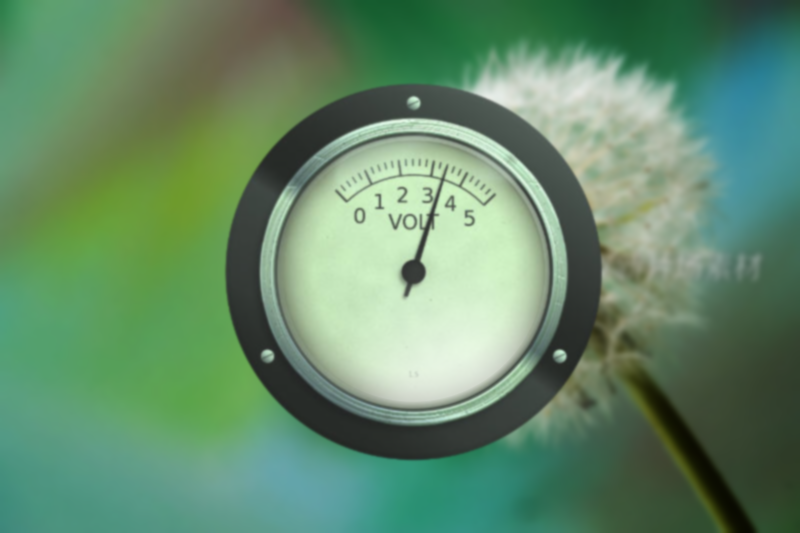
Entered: value=3.4 unit=V
